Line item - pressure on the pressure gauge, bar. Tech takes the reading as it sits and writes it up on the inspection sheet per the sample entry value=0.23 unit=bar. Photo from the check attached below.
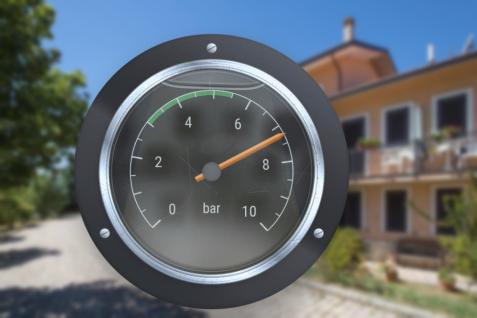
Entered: value=7.25 unit=bar
